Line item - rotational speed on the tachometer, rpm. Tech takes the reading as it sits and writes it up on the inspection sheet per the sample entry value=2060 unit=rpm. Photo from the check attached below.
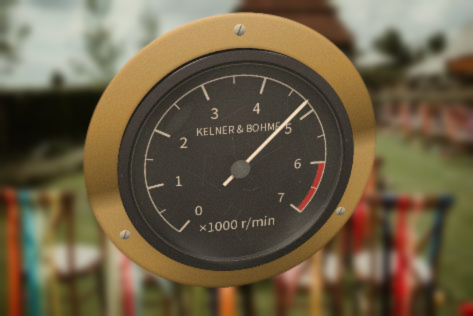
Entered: value=4750 unit=rpm
